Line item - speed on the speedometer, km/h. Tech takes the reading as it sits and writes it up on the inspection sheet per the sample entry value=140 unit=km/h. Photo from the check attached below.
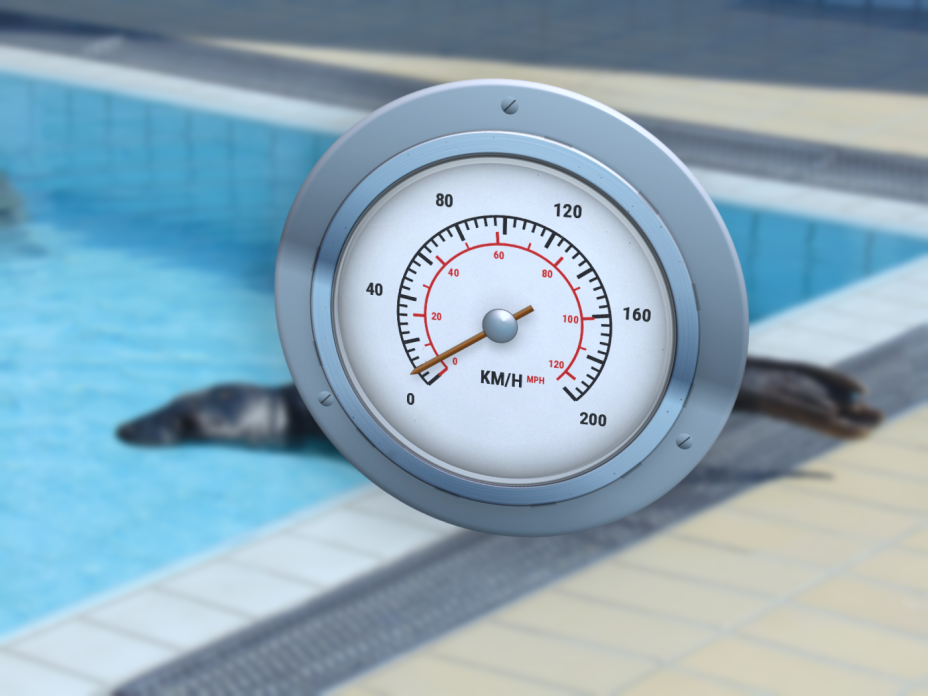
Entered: value=8 unit=km/h
